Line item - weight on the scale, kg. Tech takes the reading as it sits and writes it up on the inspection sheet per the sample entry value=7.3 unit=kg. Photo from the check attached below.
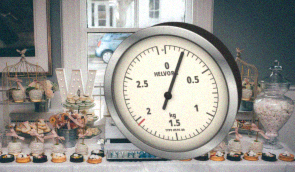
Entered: value=0.2 unit=kg
